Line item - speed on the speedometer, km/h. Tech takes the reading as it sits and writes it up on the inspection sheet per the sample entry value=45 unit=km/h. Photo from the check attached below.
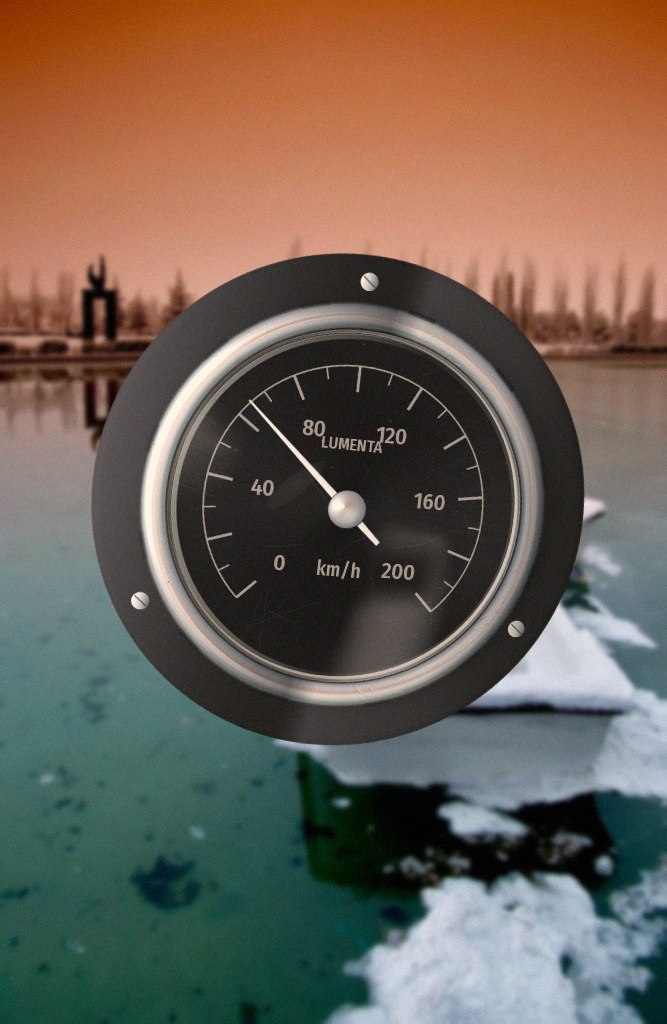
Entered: value=65 unit=km/h
